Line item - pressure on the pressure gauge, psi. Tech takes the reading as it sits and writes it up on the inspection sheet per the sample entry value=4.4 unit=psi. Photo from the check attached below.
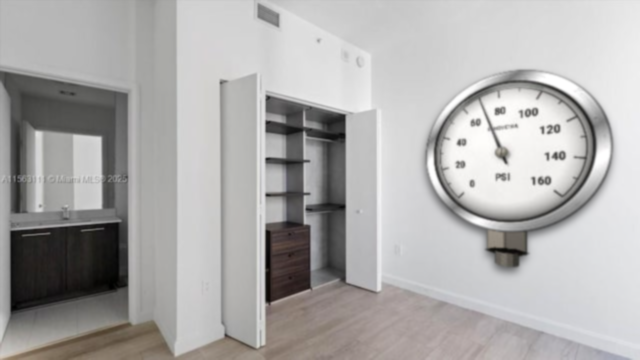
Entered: value=70 unit=psi
